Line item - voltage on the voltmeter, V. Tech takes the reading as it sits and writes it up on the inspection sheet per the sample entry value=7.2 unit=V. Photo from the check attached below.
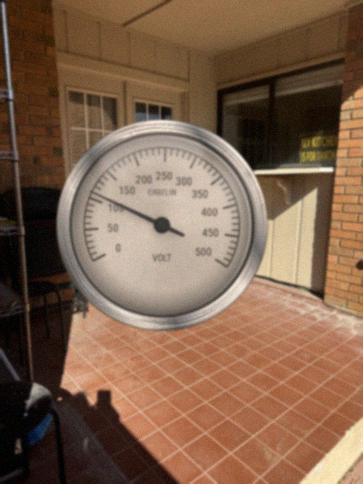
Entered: value=110 unit=V
